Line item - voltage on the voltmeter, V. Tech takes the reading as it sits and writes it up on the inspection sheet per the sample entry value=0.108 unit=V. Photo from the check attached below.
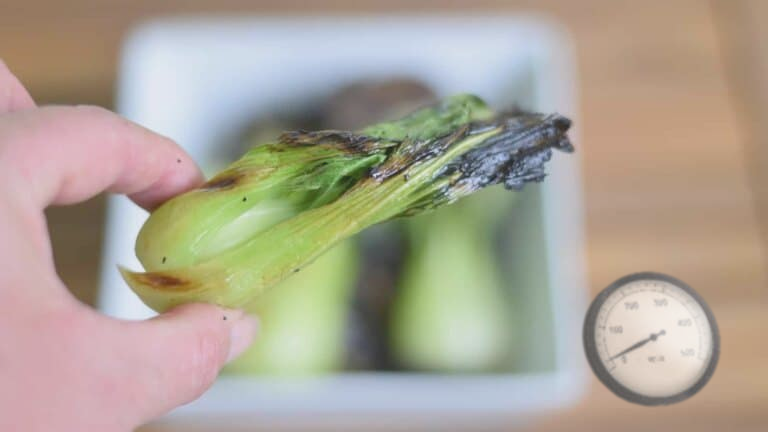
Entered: value=20 unit=V
